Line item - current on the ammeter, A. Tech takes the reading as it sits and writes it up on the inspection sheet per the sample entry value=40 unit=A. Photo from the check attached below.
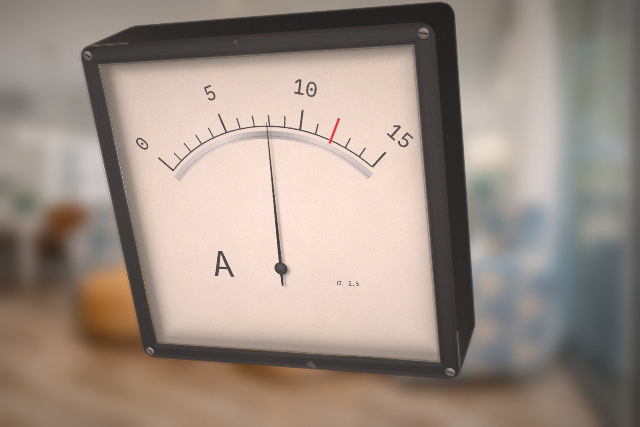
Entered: value=8 unit=A
